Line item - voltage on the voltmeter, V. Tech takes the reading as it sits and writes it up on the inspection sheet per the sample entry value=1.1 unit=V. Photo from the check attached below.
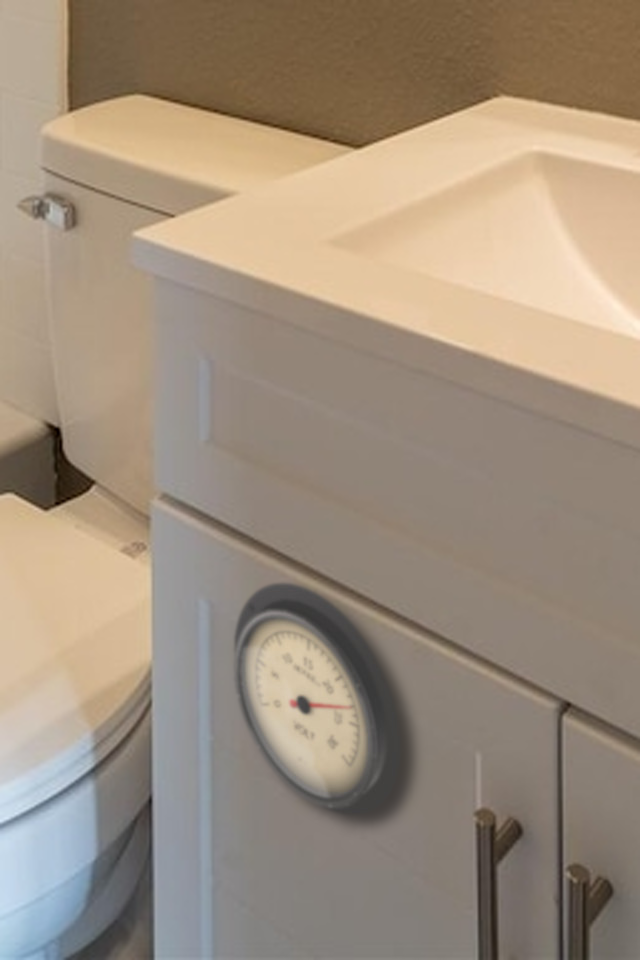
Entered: value=23 unit=V
